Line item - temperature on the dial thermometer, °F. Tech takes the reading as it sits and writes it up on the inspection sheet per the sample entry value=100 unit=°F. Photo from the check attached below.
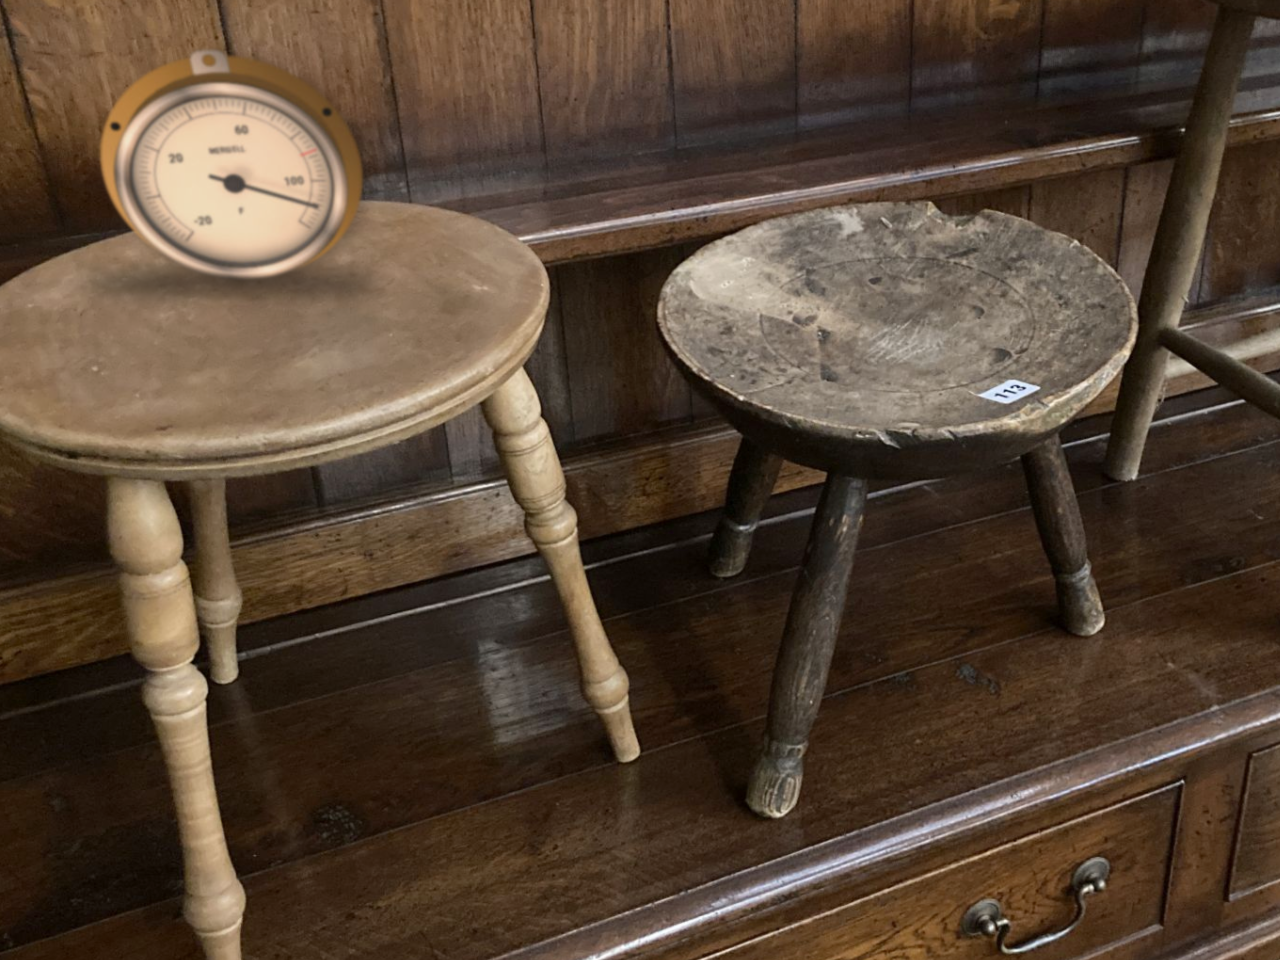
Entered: value=110 unit=°F
